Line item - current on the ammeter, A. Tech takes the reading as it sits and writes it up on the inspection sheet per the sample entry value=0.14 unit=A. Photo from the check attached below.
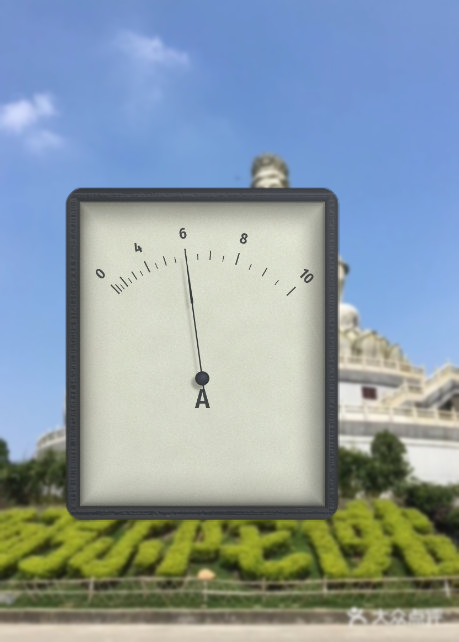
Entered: value=6 unit=A
